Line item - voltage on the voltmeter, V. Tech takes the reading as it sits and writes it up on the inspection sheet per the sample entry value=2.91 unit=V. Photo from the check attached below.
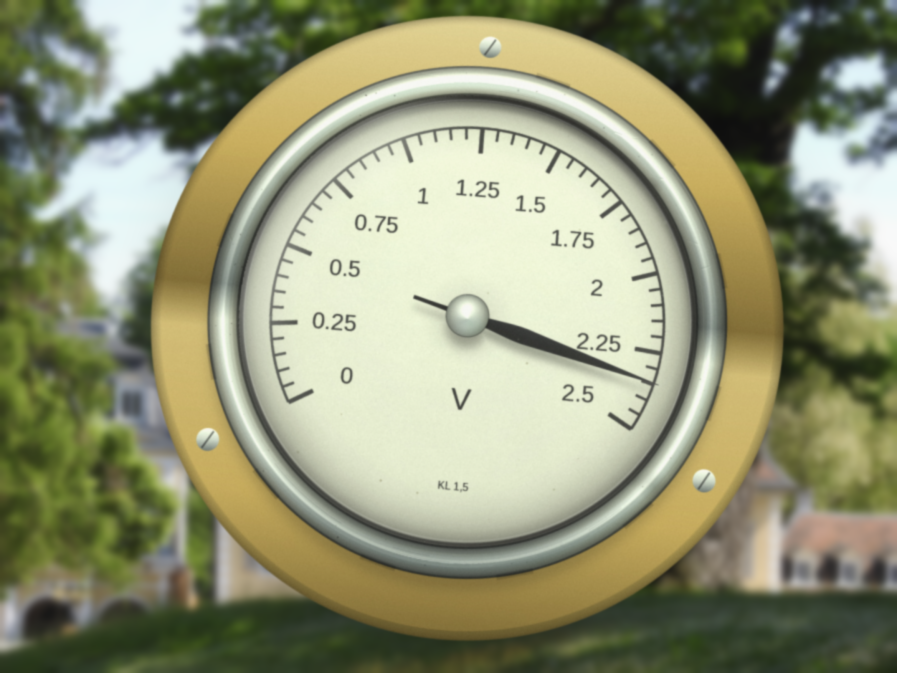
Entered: value=2.35 unit=V
